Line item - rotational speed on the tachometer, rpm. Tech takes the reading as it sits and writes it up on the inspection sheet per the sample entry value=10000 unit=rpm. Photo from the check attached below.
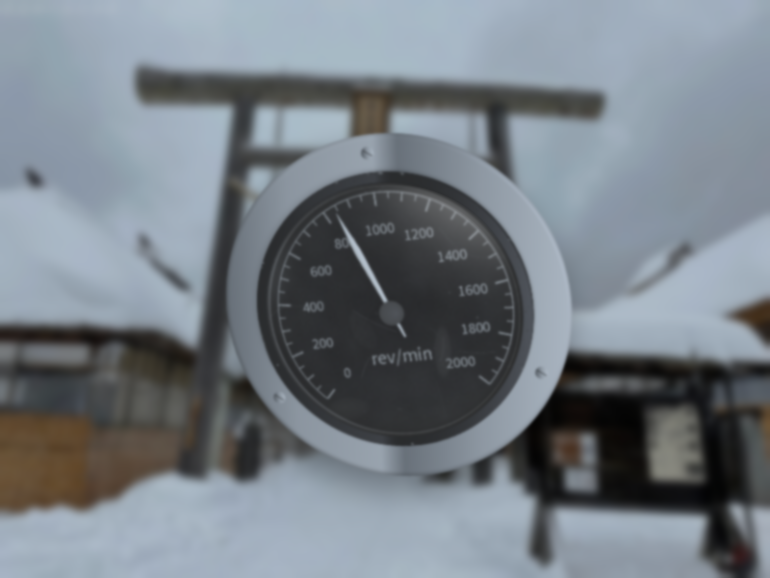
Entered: value=850 unit=rpm
